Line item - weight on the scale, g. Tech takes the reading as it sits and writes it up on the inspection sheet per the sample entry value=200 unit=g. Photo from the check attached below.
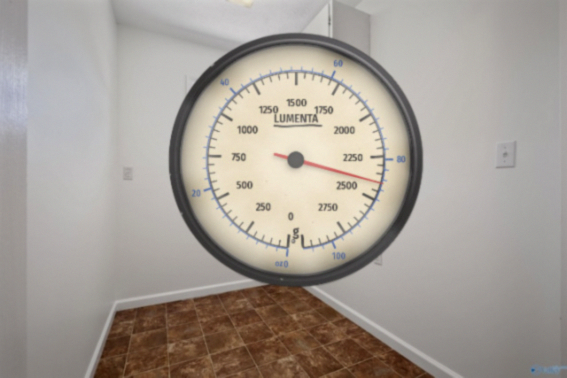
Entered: value=2400 unit=g
